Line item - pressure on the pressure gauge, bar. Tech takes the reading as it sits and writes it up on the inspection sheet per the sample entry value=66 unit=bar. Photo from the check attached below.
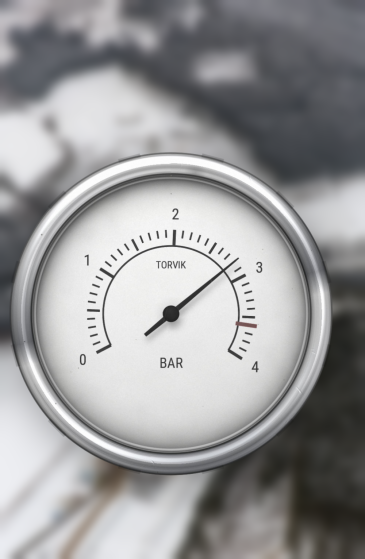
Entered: value=2.8 unit=bar
